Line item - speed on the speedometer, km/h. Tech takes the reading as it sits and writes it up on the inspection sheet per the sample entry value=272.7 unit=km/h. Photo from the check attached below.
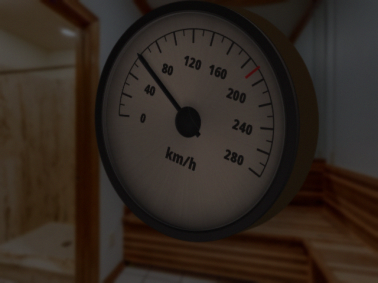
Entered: value=60 unit=km/h
